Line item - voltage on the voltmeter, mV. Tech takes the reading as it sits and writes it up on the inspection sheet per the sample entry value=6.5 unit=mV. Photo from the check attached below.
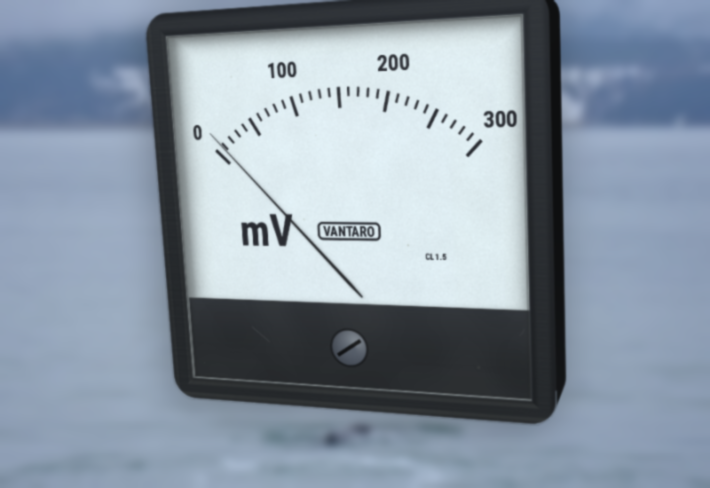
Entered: value=10 unit=mV
